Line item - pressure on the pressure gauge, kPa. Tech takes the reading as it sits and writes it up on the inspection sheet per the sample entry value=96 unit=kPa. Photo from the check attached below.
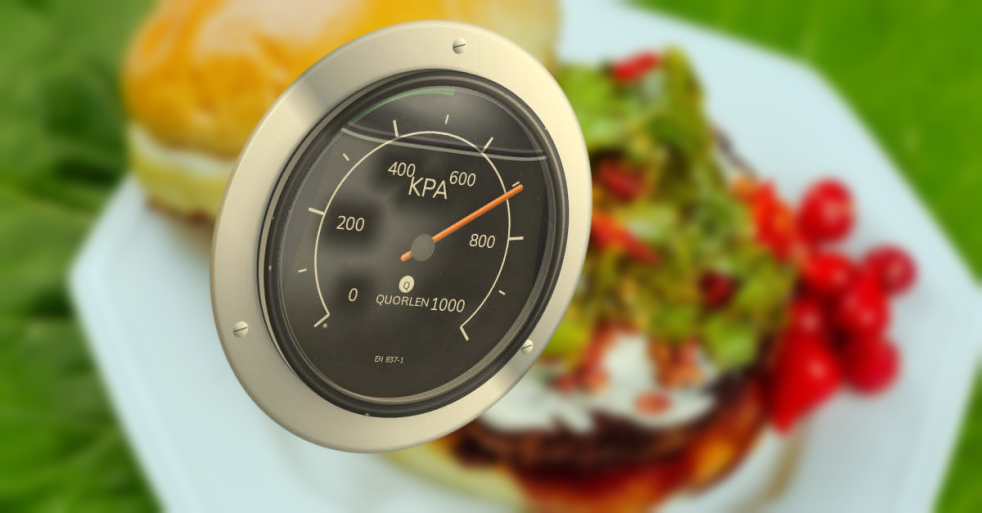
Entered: value=700 unit=kPa
